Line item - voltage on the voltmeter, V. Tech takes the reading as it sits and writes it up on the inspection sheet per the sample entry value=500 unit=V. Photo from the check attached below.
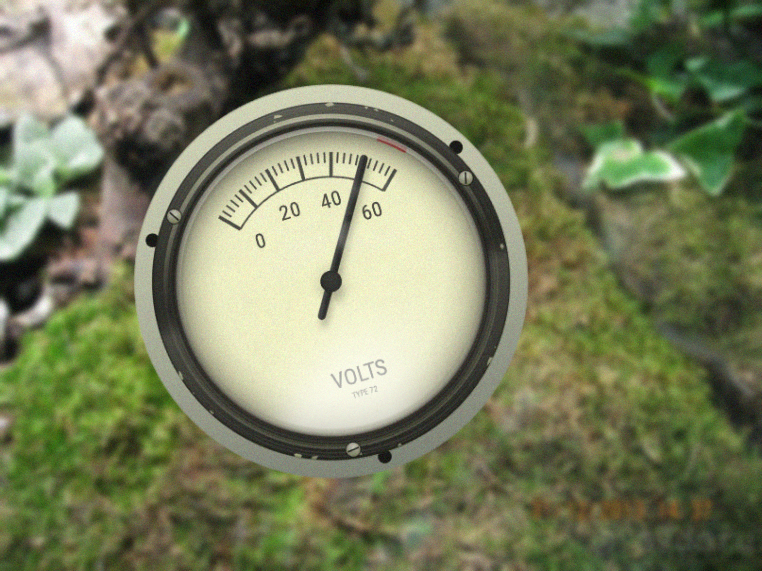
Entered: value=50 unit=V
